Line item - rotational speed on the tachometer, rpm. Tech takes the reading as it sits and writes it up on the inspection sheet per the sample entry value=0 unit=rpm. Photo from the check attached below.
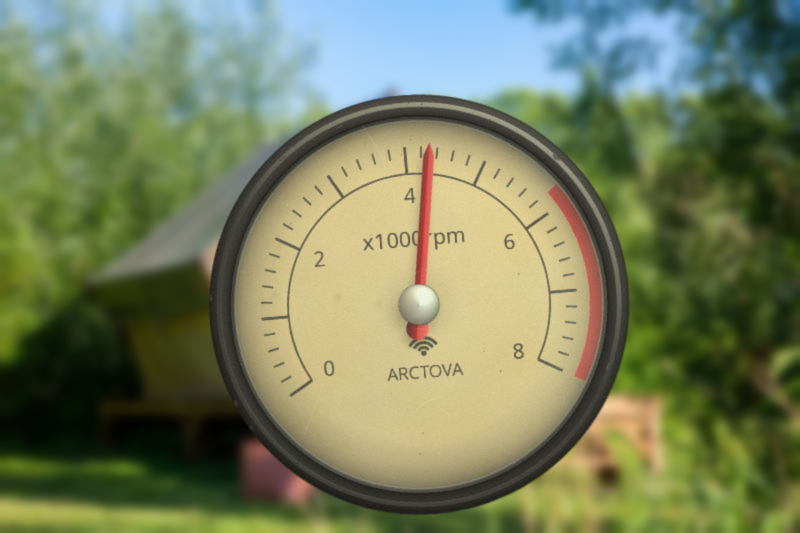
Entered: value=4300 unit=rpm
